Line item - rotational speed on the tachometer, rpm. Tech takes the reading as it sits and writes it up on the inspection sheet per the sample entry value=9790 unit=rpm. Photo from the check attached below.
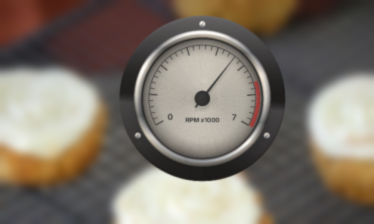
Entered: value=4600 unit=rpm
